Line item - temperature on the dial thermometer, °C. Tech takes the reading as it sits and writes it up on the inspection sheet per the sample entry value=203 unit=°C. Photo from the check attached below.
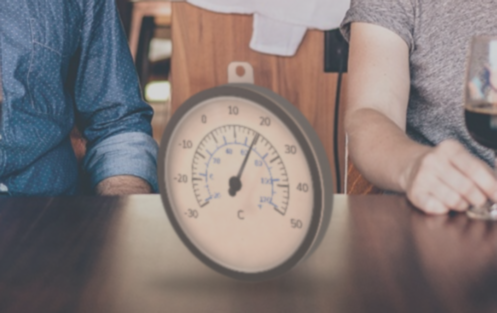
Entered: value=20 unit=°C
